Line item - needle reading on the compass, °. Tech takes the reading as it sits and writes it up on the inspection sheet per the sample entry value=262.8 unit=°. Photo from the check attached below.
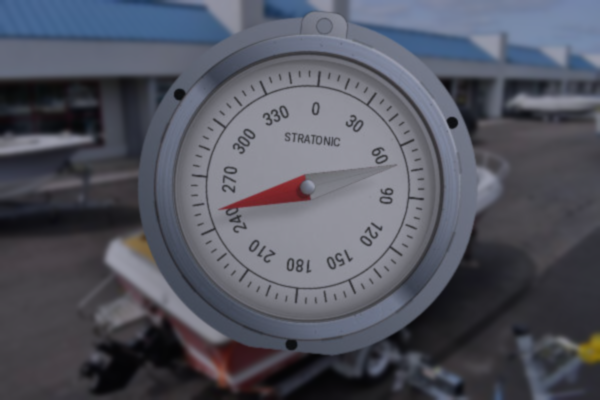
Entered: value=250 unit=°
